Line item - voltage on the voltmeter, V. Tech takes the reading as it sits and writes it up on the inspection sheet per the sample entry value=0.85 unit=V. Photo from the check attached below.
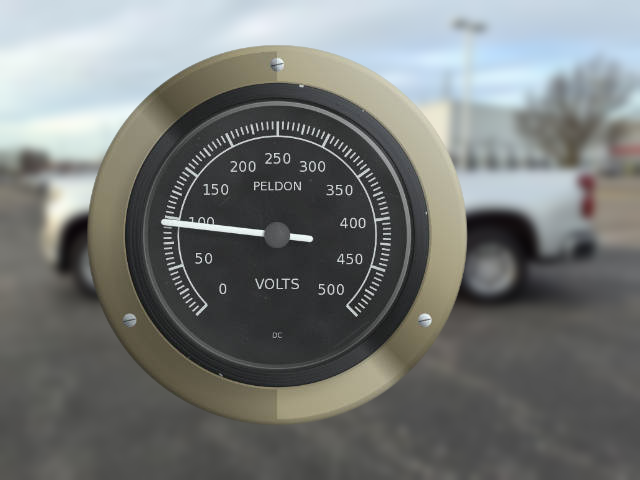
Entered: value=95 unit=V
